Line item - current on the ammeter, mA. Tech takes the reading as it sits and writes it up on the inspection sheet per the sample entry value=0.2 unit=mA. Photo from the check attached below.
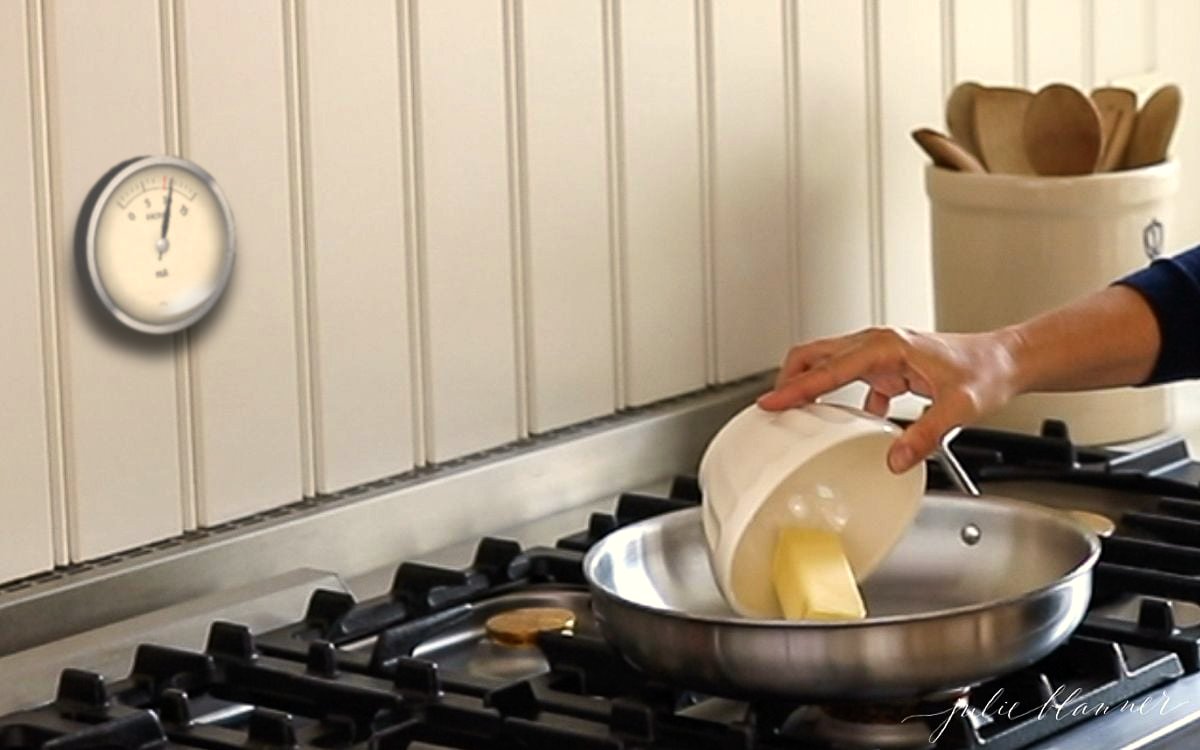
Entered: value=10 unit=mA
